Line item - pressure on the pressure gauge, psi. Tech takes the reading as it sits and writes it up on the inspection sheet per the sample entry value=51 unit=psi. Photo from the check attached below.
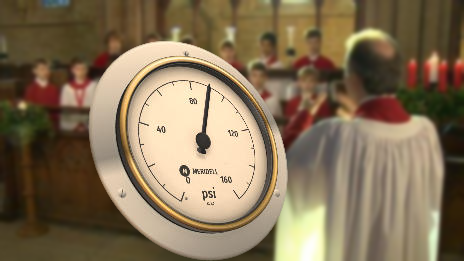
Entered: value=90 unit=psi
